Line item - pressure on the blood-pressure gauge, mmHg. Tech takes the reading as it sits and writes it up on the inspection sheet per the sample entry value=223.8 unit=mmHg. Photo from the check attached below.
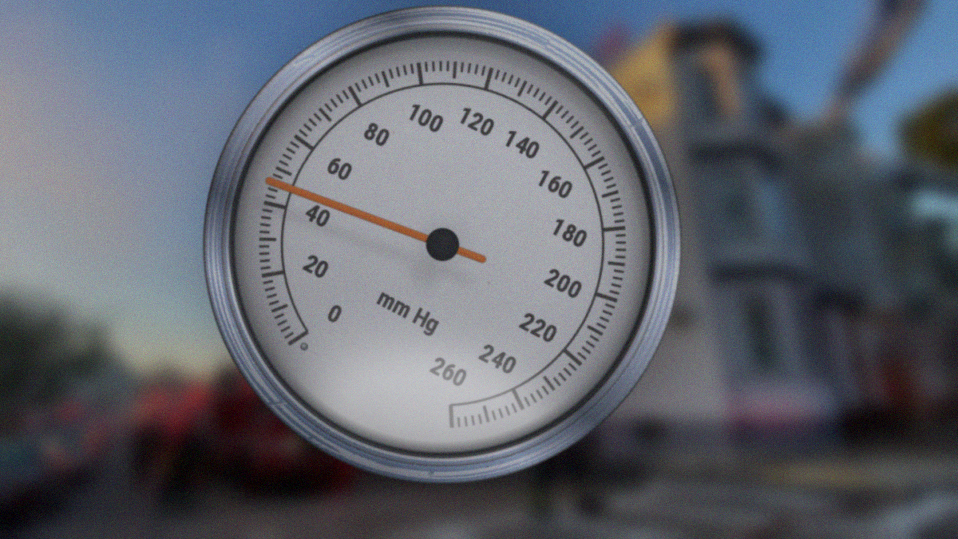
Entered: value=46 unit=mmHg
